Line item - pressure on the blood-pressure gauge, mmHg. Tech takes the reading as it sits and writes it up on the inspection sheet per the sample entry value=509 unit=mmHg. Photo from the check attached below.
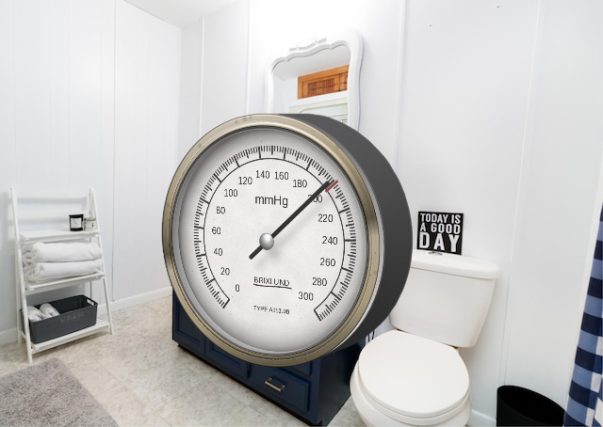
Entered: value=200 unit=mmHg
